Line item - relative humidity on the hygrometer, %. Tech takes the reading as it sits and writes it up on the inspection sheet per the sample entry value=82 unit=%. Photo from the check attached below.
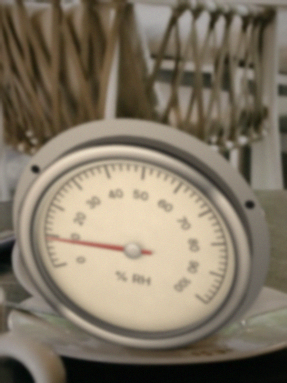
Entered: value=10 unit=%
